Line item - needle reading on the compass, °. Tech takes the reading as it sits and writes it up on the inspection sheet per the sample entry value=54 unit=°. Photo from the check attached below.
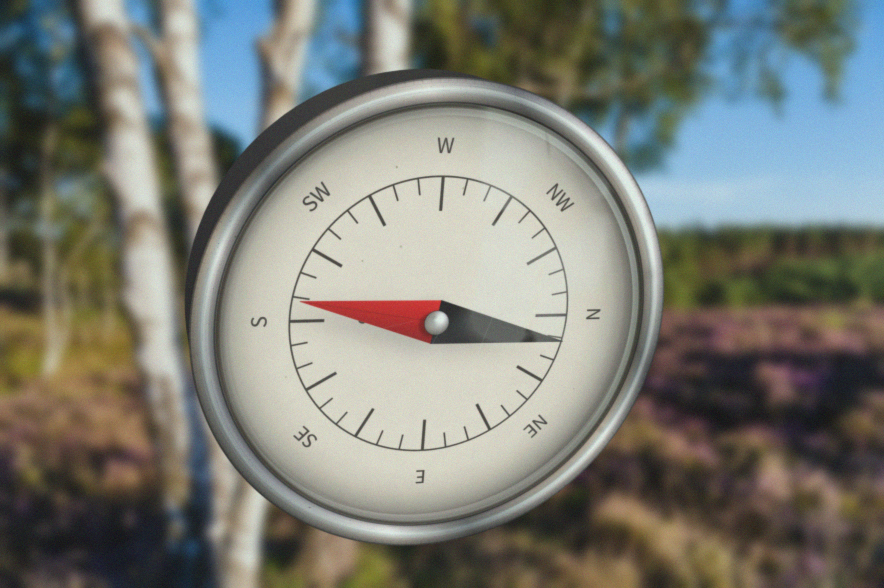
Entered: value=190 unit=°
